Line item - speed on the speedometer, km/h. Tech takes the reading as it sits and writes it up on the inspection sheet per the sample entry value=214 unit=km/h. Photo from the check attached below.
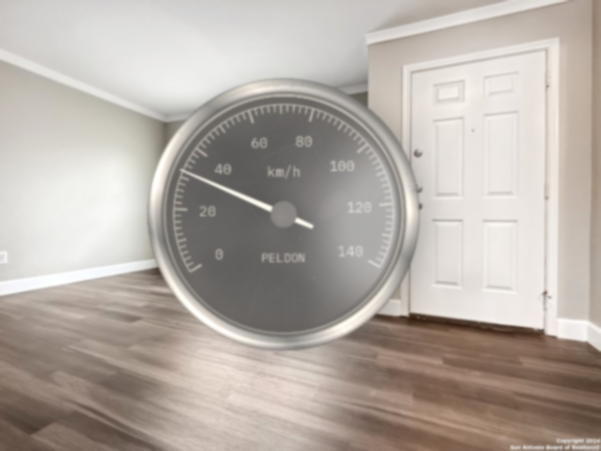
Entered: value=32 unit=km/h
